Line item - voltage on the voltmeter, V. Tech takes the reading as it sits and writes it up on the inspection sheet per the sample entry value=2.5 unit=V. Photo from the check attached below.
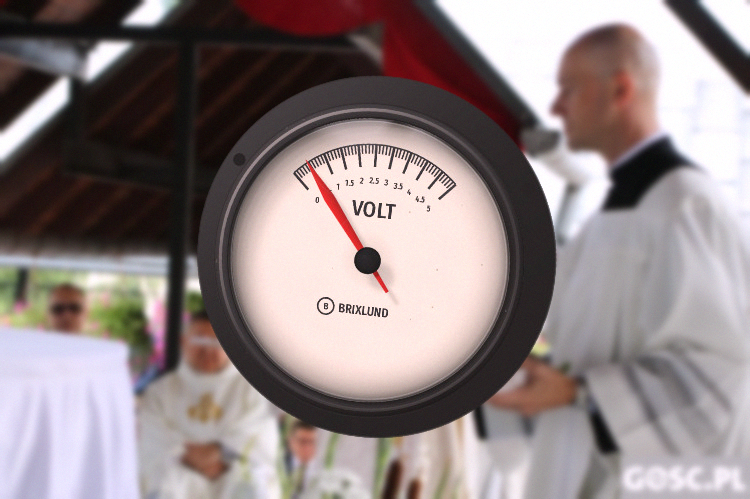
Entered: value=0.5 unit=V
